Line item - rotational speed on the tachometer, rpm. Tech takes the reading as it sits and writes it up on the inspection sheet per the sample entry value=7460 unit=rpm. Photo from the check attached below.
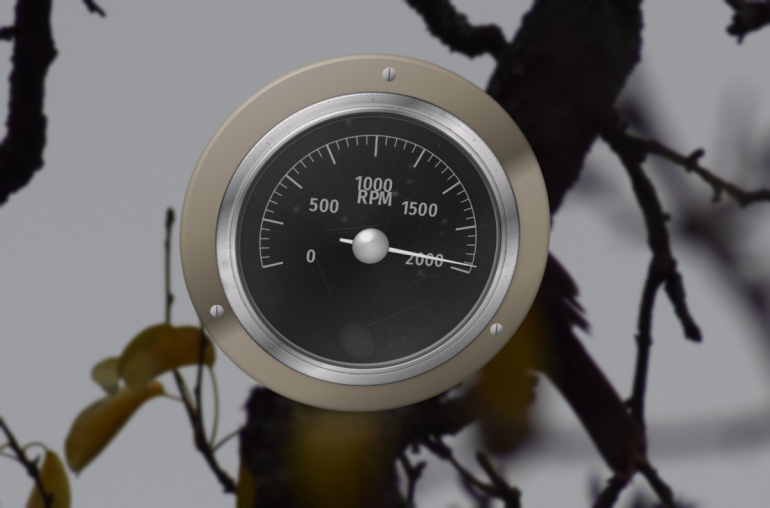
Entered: value=1950 unit=rpm
